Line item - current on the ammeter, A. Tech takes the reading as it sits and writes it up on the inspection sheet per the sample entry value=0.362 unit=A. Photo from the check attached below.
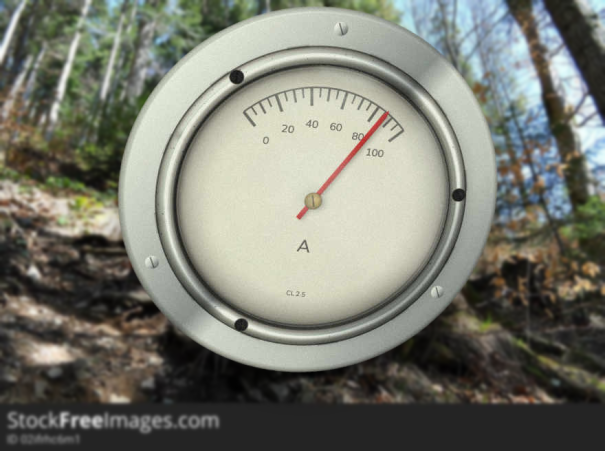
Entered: value=85 unit=A
